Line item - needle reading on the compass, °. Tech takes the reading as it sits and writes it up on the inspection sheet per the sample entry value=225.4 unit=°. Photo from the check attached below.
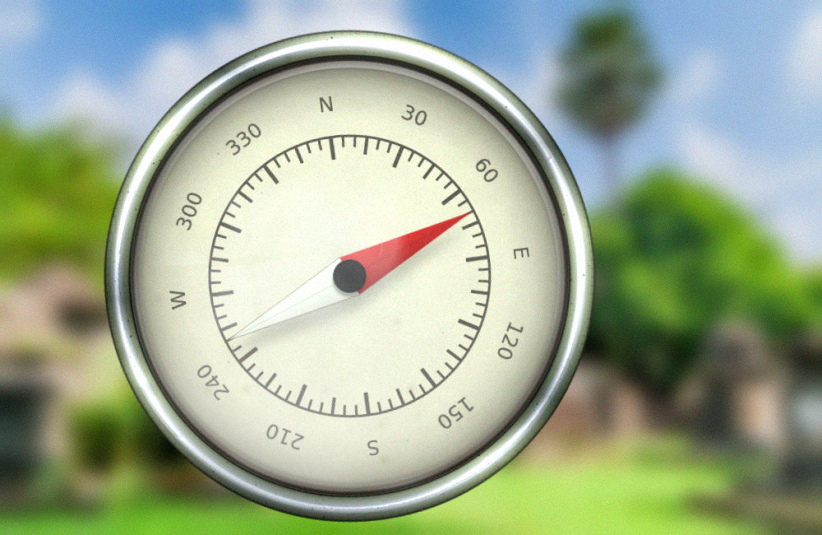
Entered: value=70 unit=°
